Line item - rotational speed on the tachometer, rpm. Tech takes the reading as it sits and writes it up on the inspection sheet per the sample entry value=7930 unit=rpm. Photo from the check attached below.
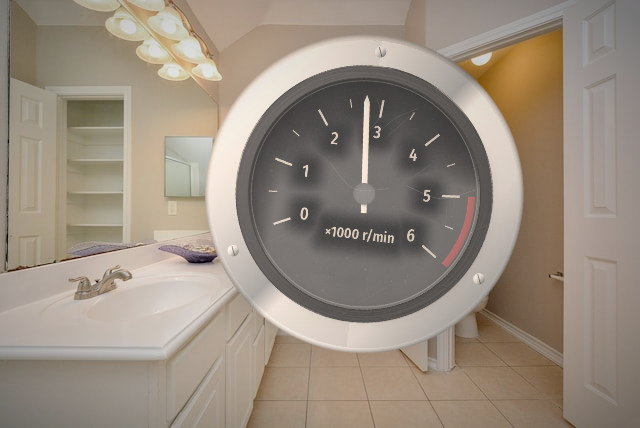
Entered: value=2750 unit=rpm
